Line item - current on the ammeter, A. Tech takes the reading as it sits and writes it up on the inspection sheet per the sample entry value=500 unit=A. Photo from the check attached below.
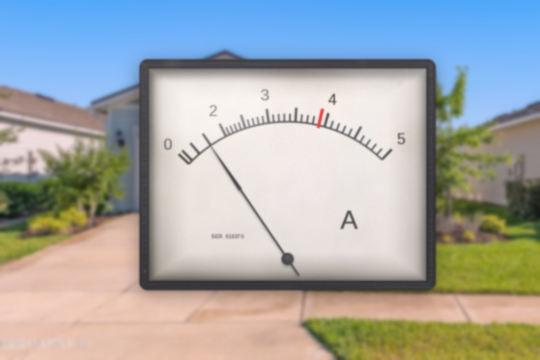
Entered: value=1.5 unit=A
